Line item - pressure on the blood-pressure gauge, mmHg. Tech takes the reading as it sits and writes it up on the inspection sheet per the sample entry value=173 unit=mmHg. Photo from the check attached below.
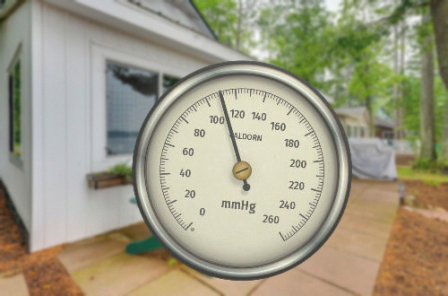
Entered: value=110 unit=mmHg
